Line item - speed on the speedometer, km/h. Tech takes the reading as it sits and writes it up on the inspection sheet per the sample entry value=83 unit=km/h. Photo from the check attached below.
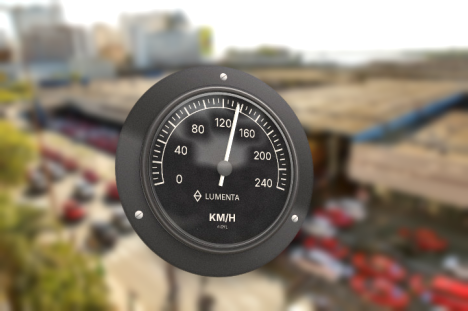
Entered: value=135 unit=km/h
